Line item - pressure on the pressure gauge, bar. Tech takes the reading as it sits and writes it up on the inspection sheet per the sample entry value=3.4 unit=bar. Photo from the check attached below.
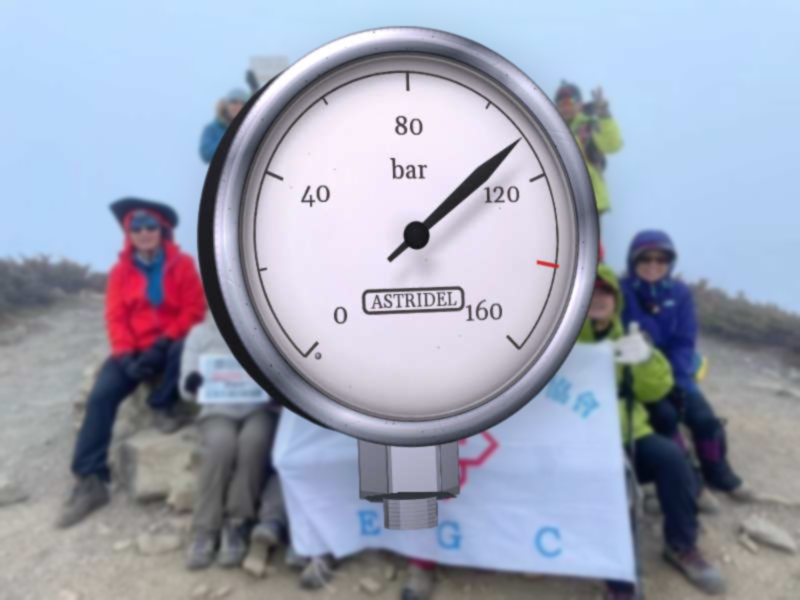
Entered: value=110 unit=bar
